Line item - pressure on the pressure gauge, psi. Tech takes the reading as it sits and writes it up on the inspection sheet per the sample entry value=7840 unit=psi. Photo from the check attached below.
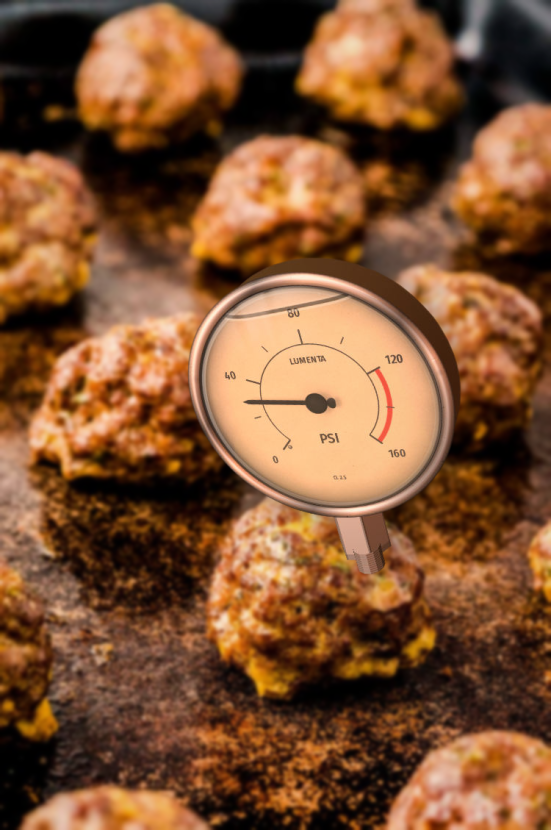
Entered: value=30 unit=psi
